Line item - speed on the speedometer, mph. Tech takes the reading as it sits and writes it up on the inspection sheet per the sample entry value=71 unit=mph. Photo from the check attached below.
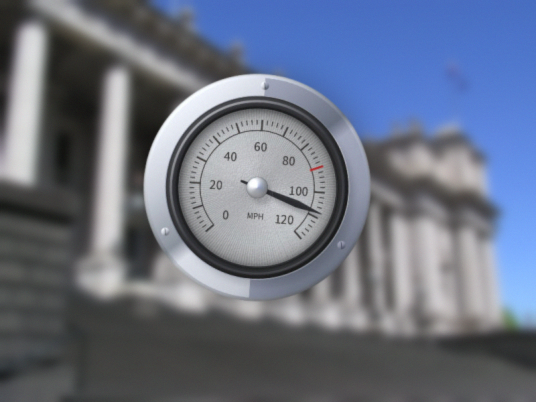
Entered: value=108 unit=mph
